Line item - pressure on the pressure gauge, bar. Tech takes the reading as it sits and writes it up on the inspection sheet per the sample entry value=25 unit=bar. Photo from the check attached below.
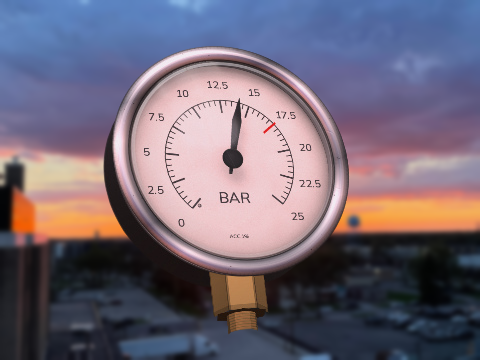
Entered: value=14 unit=bar
